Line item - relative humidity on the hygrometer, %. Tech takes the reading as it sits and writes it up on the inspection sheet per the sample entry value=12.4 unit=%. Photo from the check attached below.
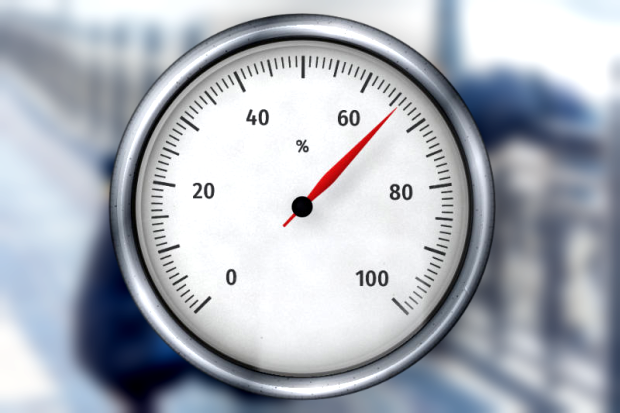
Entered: value=66 unit=%
